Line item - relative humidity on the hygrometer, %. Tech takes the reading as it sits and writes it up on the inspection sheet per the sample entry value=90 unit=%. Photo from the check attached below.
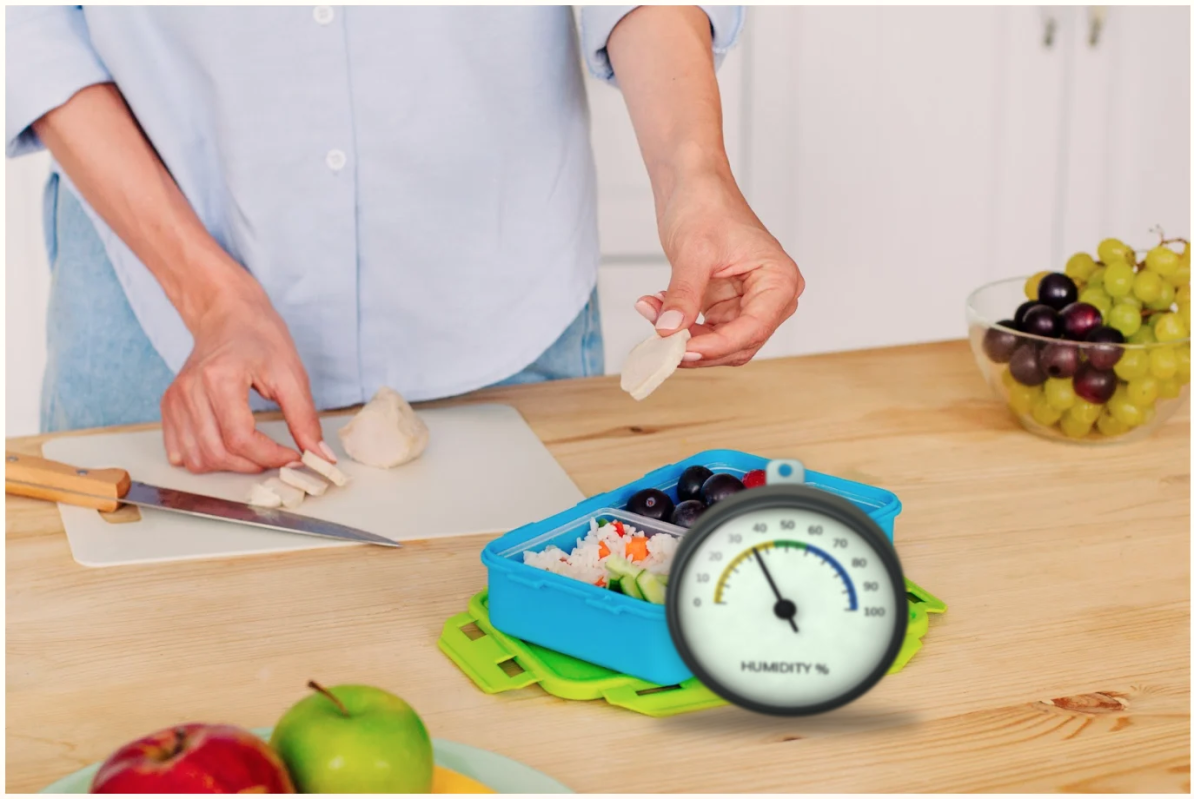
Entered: value=35 unit=%
